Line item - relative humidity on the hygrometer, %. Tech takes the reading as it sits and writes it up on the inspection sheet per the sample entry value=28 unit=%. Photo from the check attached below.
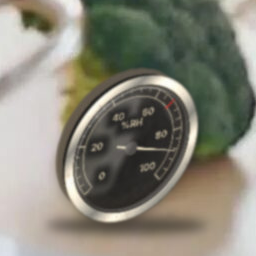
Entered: value=88 unit=%
